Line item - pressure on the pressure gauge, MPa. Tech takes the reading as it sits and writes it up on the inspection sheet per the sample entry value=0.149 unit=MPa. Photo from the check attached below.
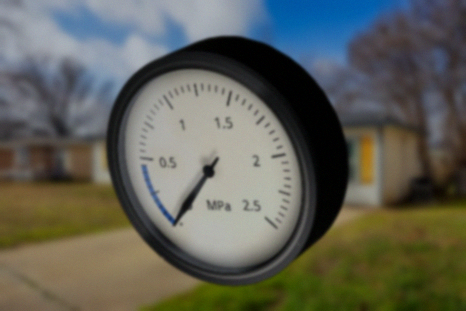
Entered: value=0 unit=MPa
